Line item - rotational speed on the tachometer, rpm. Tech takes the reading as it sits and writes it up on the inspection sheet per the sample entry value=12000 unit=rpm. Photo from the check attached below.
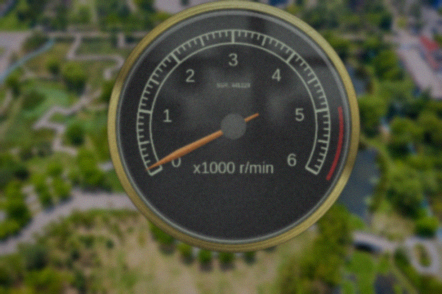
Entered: value=100 unit=rpm
